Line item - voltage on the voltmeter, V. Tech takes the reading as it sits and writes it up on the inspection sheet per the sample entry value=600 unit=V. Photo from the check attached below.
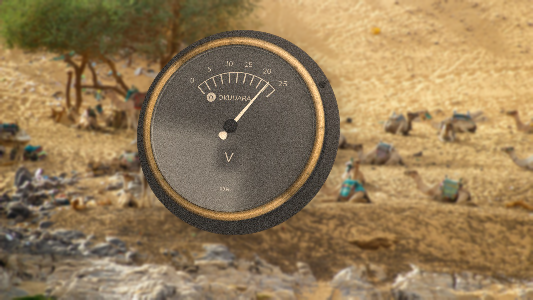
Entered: value=22.5 unit=V
